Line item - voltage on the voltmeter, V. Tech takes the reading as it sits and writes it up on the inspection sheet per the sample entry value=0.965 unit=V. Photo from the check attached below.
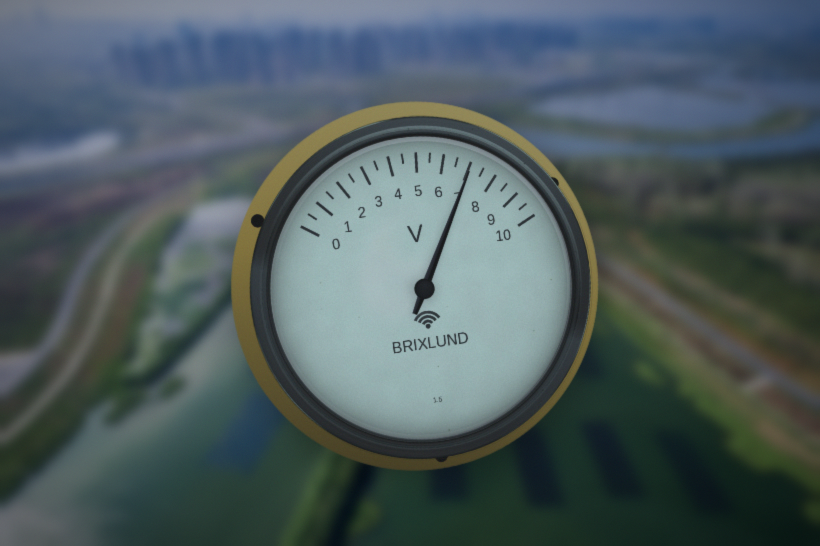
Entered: value=7 unit=V
